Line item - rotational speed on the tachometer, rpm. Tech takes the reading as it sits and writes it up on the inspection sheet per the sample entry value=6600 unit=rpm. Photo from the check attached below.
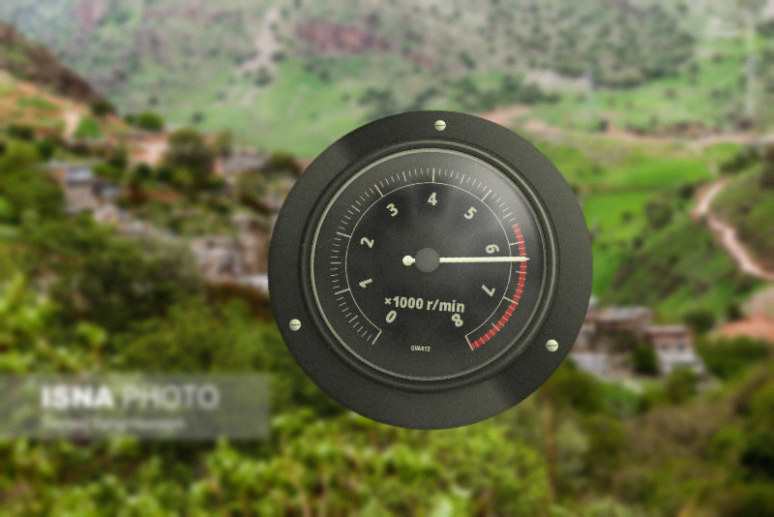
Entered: value=6300 unit=rpm
